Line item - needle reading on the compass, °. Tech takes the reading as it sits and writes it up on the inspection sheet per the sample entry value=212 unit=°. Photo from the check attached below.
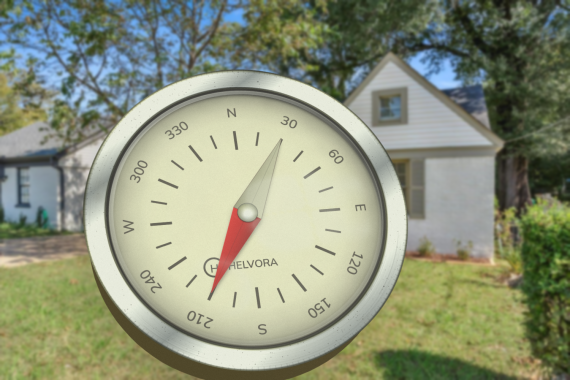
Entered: value=210 unit=°
